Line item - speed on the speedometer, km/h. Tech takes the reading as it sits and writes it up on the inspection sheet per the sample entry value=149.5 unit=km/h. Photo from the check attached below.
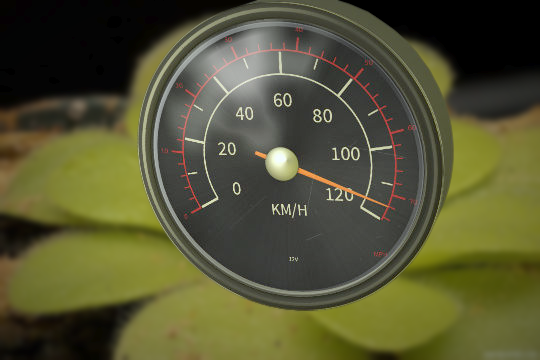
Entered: value=115 unit=km/h
